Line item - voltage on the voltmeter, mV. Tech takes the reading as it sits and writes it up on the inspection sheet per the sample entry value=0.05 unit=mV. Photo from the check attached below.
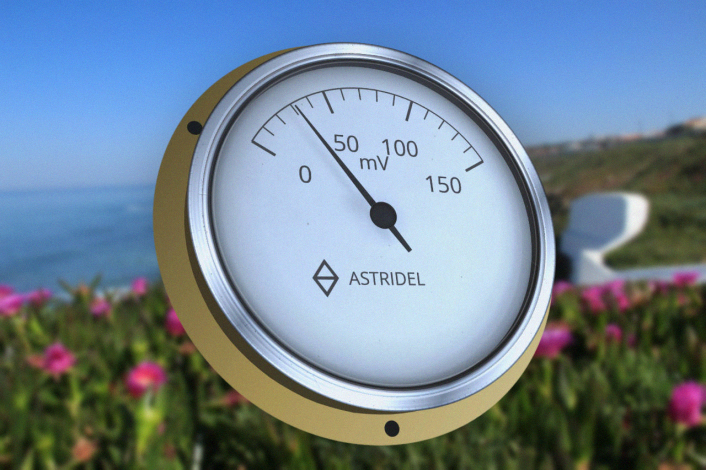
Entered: value=30 unit=mV
